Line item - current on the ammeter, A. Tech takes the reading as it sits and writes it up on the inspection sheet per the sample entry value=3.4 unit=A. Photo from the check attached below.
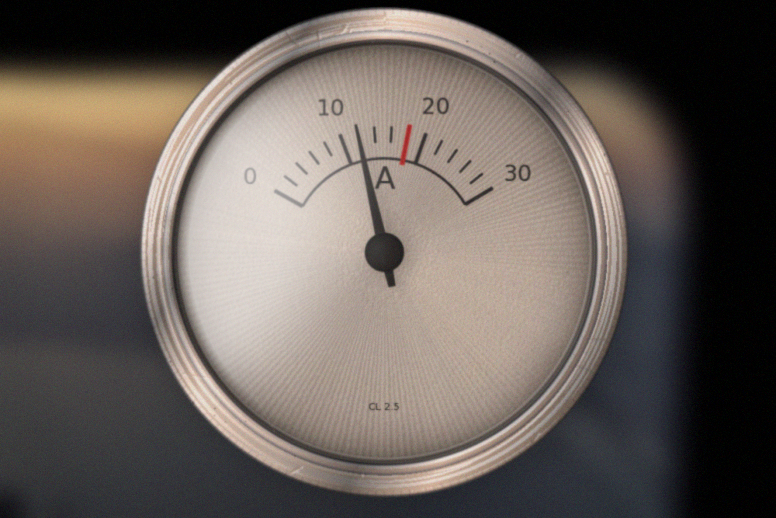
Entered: value=12 unit=A
